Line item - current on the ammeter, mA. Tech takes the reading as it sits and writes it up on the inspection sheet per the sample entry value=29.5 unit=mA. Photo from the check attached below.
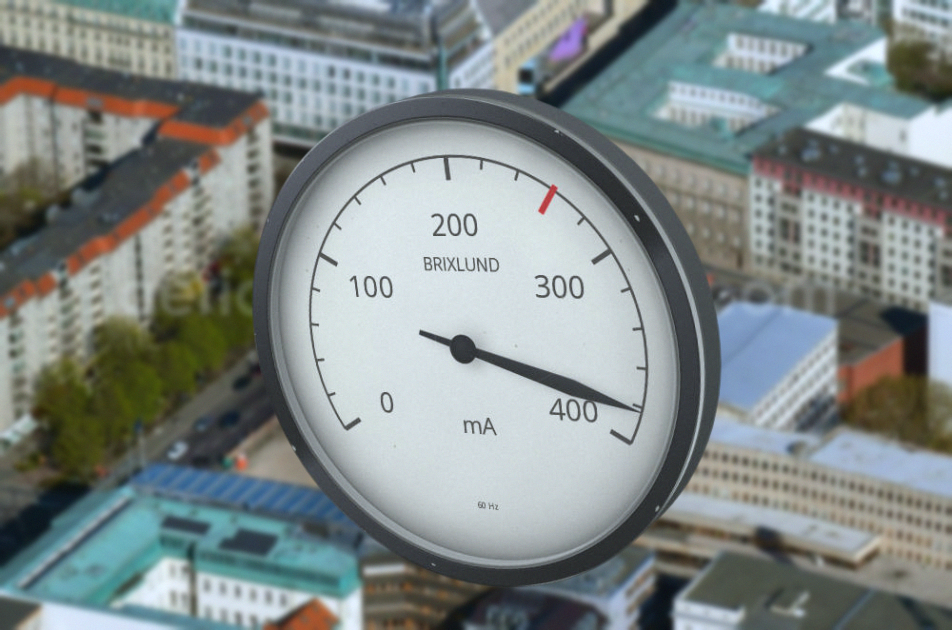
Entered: value=380 unit=mA
